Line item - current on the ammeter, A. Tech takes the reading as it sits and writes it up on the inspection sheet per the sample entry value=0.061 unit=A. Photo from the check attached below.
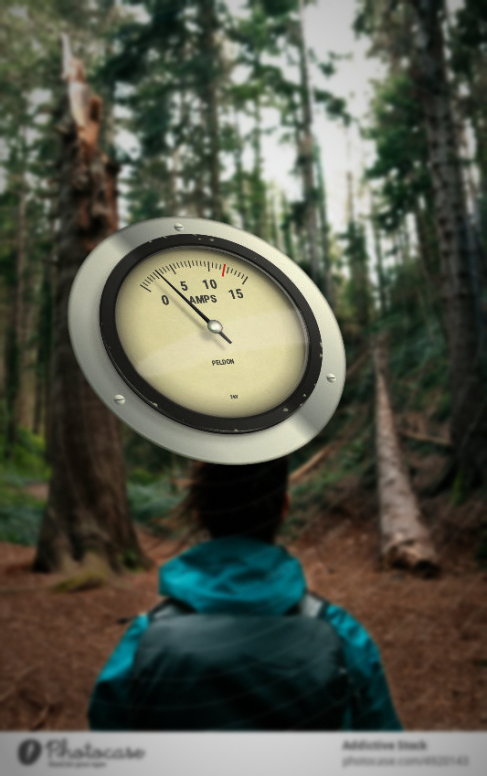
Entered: value=2.5 unit=A
